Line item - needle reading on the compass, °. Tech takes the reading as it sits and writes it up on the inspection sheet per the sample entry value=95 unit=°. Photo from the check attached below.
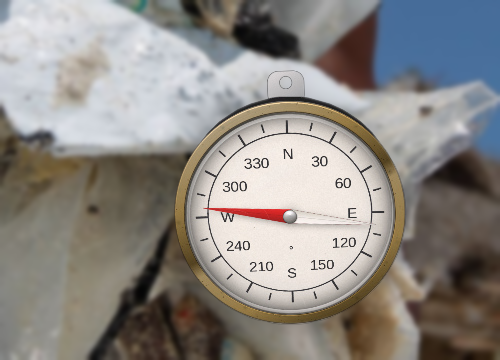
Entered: value=277.5 unit=°
